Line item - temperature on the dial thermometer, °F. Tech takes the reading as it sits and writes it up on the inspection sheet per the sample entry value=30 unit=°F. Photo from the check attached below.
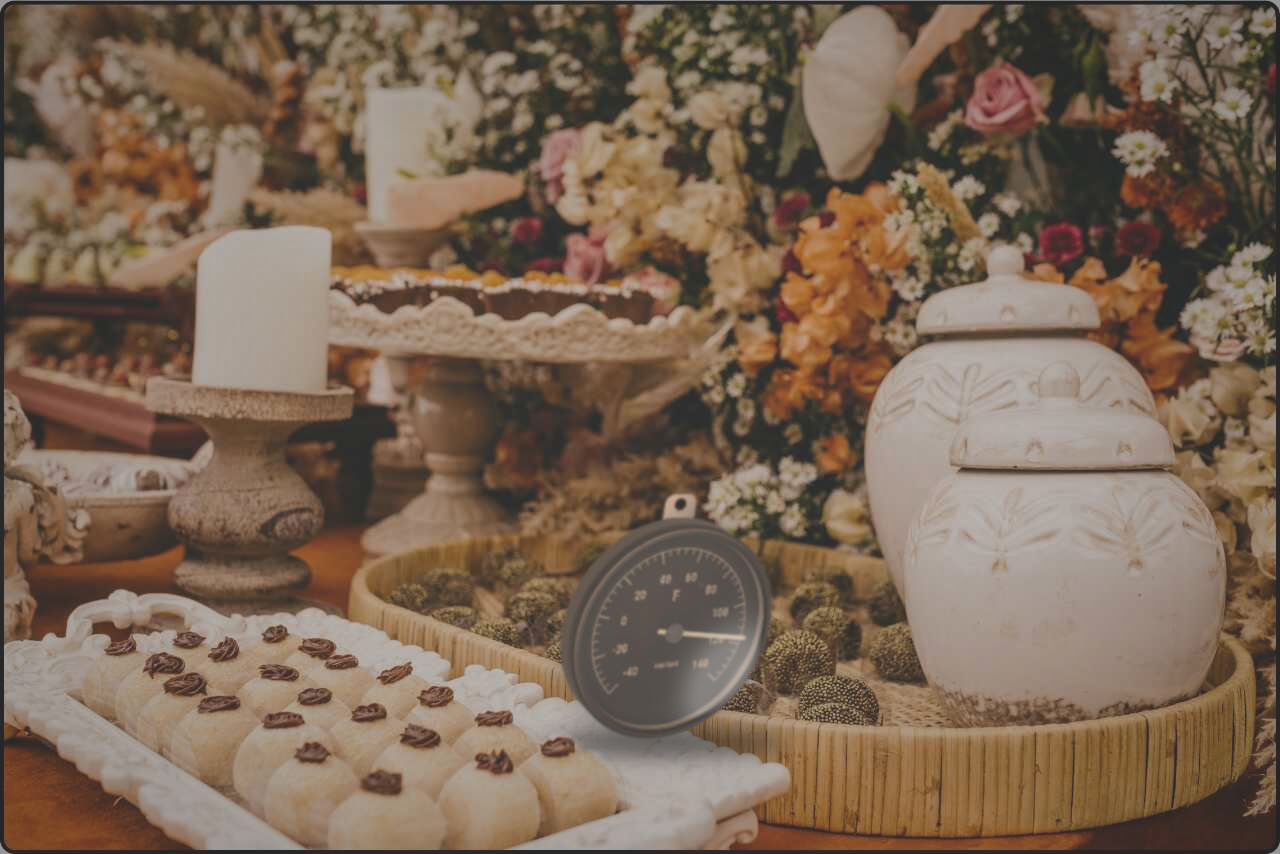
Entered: value=116 unit=°F
